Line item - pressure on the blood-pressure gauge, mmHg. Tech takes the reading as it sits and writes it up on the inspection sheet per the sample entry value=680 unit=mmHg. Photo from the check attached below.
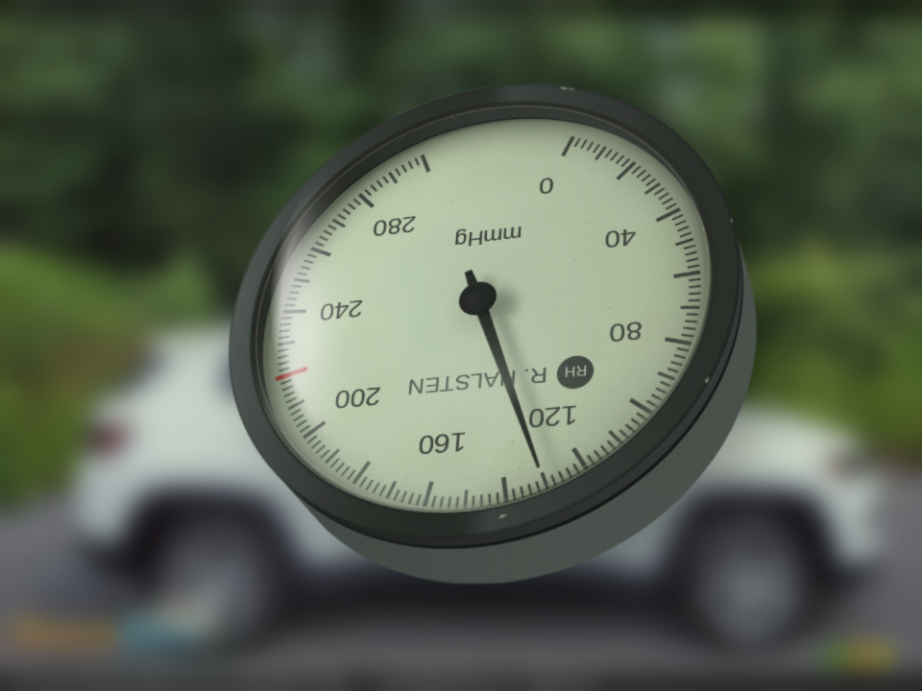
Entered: value=130 unit=mmHg
